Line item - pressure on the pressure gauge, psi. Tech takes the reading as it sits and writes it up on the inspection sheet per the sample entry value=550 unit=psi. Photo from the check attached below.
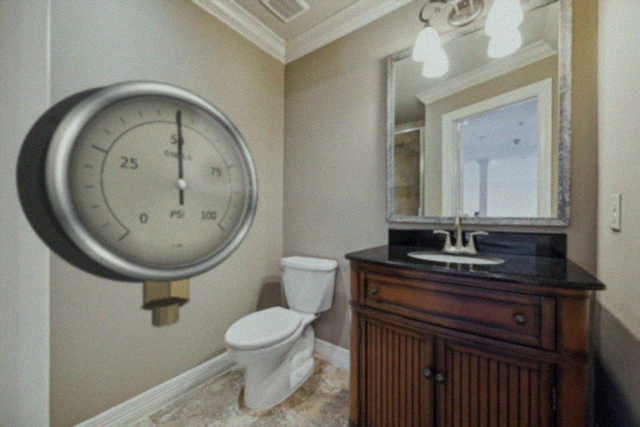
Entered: value=50 unit=psi
